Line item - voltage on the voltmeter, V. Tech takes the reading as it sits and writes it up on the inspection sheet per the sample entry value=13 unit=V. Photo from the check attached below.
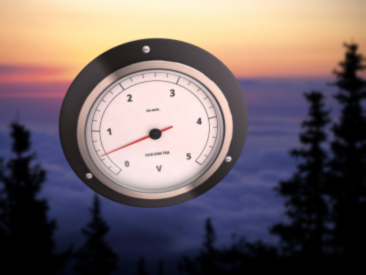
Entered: value=0.5 unit=V
